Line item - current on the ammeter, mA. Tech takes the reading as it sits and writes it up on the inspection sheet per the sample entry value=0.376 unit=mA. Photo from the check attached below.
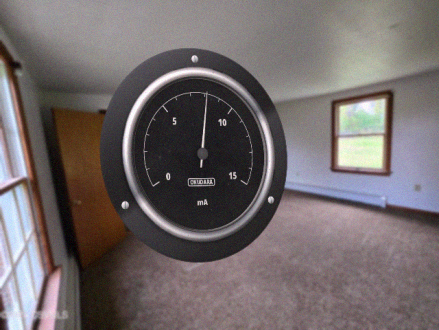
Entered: value=8 unit=mA
